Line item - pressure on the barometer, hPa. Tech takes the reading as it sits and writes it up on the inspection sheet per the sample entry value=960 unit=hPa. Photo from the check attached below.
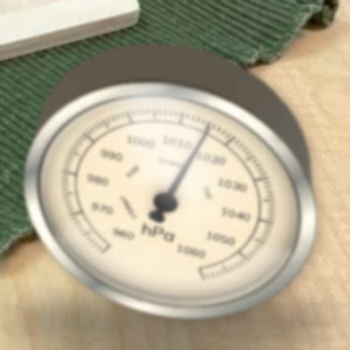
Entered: value=1015 unit=hPa
